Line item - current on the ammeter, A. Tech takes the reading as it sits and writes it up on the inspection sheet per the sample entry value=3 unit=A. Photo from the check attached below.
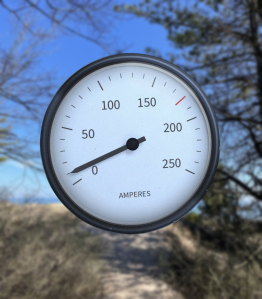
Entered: value=10 unit=A
